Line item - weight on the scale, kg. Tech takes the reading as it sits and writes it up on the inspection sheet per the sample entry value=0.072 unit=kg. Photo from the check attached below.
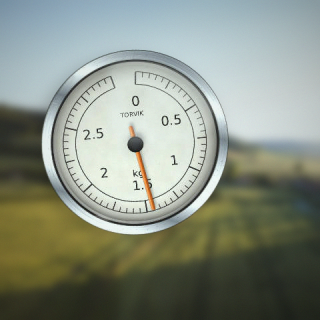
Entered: value=1.45 unit=kg
